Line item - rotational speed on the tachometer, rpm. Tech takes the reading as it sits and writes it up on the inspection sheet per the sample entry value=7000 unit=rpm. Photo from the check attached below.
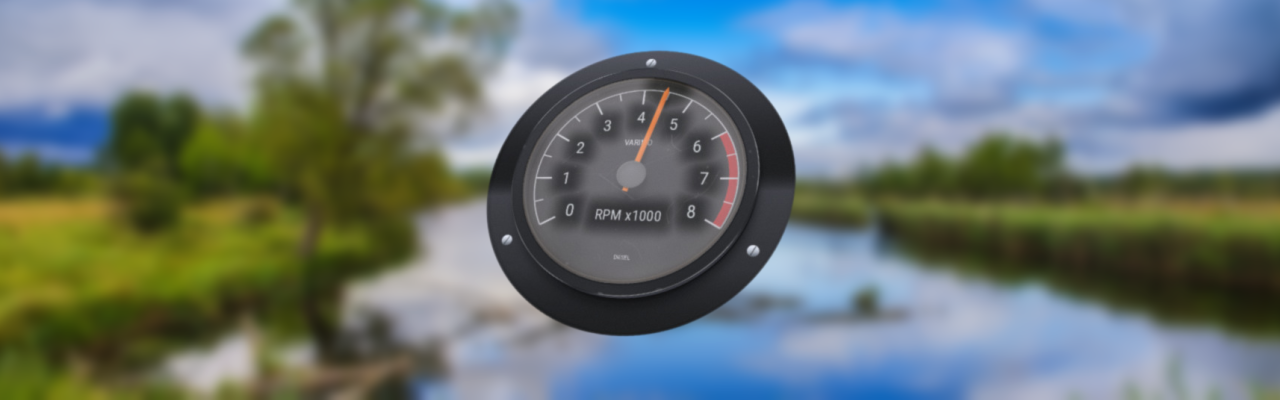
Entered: value=4500 unit=rpm
